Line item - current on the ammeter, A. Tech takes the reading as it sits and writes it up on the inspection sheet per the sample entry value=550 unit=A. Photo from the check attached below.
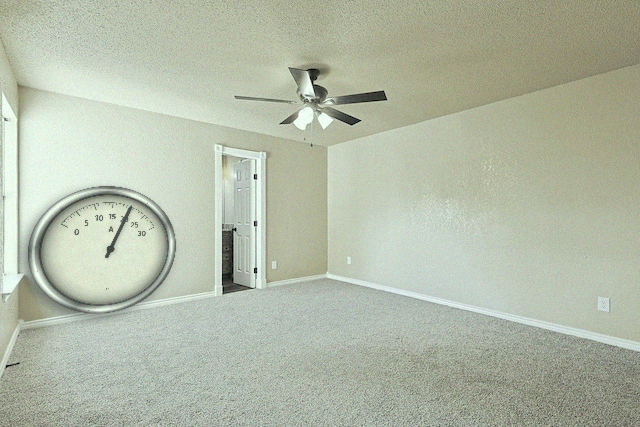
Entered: value=20 unit=A
